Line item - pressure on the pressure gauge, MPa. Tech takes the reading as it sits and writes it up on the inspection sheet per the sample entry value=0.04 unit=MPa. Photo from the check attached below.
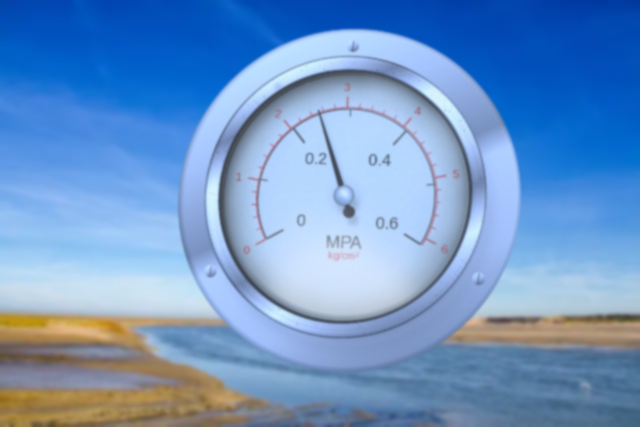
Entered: value=0.25 unit=MPa
